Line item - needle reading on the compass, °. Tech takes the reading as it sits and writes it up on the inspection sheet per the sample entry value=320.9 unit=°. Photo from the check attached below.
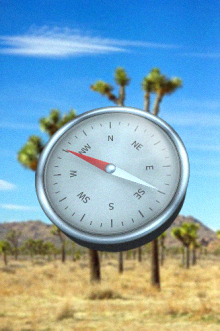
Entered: value=300 unit=°
